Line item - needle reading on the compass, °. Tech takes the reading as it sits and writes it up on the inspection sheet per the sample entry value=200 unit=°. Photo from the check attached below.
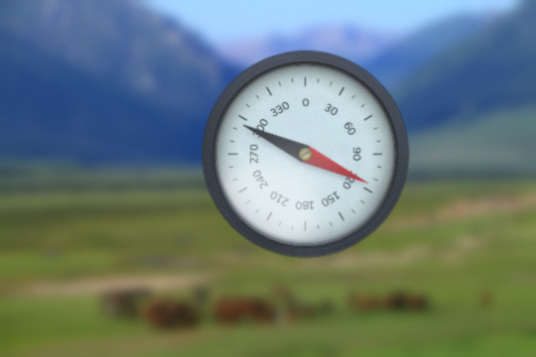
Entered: value=115 unit=°
